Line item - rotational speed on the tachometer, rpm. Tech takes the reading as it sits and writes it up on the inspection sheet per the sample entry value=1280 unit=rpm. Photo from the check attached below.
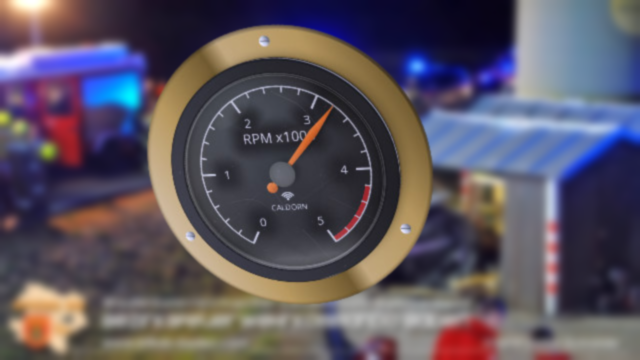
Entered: value=3200 unit=rpm
